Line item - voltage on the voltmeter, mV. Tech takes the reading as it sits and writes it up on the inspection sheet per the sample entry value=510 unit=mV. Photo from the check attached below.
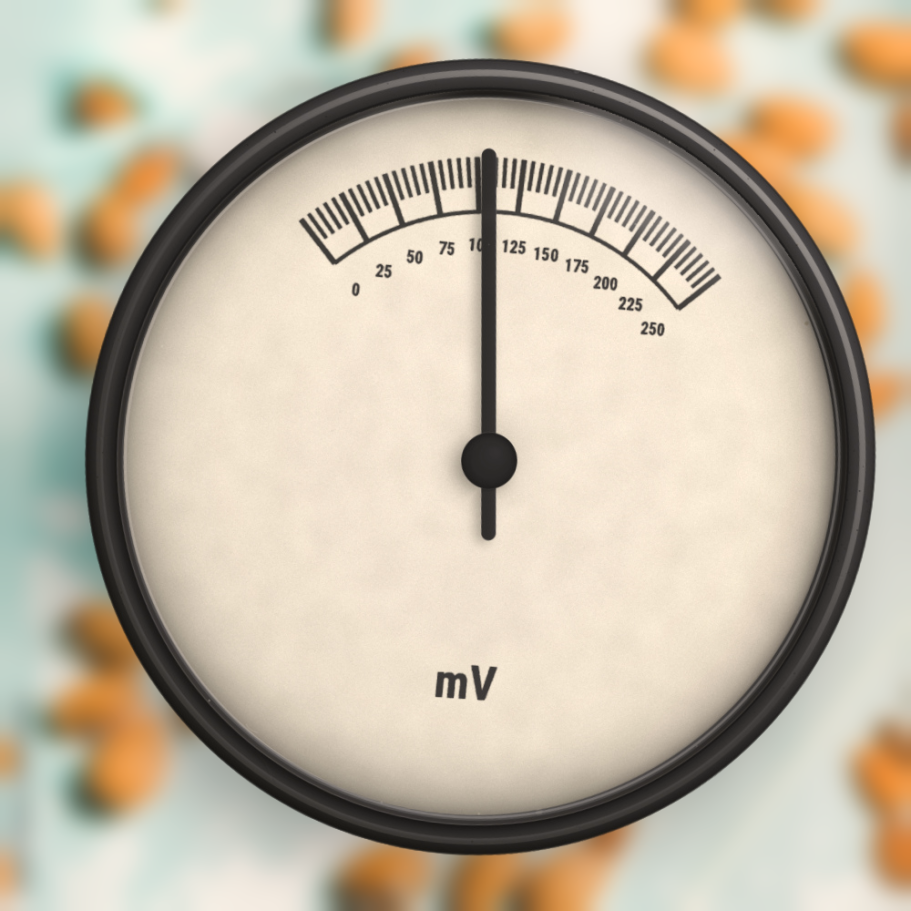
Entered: value=105 unit=mV
